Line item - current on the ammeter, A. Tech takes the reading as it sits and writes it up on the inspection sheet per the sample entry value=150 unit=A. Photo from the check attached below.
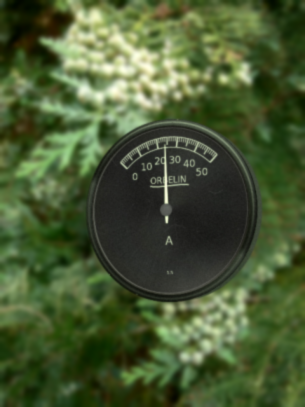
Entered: value=25 unit=A
